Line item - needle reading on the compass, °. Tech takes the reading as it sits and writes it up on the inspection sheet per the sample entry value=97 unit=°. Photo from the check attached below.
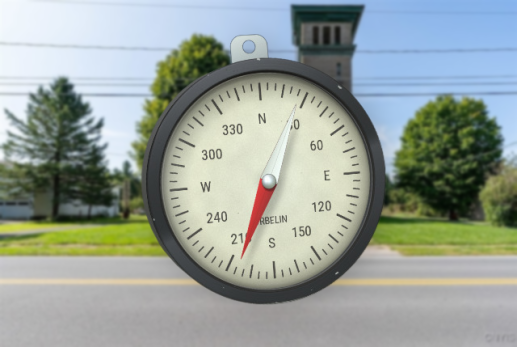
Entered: value=205 unit=°
